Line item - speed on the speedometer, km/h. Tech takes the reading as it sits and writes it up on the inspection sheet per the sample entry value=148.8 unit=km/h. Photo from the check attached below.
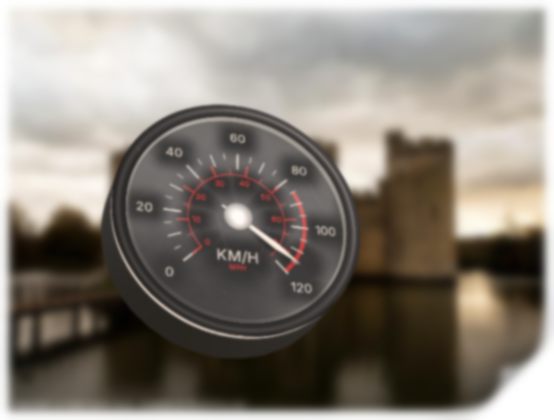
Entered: value=115 unit=km/h
